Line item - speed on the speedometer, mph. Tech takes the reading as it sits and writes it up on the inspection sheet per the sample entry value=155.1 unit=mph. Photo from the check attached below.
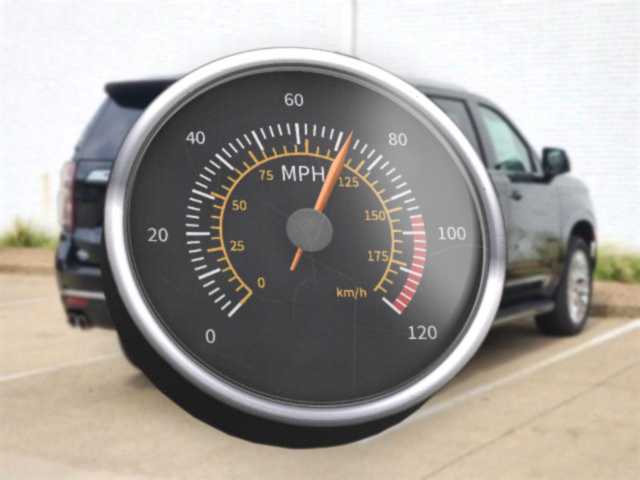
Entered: value=72 unit=mph
